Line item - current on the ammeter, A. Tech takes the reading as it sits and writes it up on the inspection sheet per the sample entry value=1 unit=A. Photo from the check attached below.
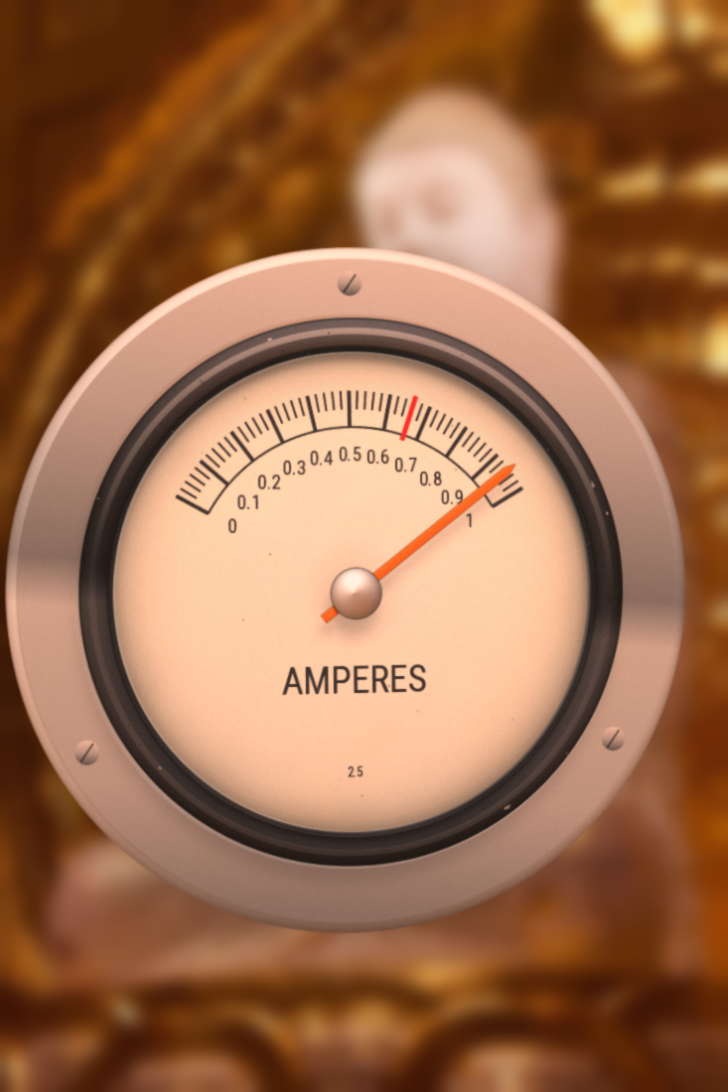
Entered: value=0.94 unit=A
